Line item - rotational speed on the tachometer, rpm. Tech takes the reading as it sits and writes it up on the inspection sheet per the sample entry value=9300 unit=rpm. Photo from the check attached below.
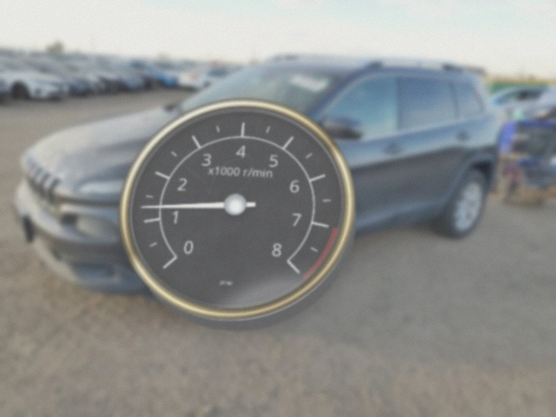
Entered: value=1250 unit=rpm
